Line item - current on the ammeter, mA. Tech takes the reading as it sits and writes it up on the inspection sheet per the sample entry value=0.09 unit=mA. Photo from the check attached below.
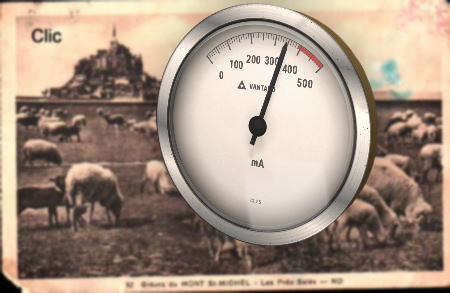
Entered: value=350 unit=mA
